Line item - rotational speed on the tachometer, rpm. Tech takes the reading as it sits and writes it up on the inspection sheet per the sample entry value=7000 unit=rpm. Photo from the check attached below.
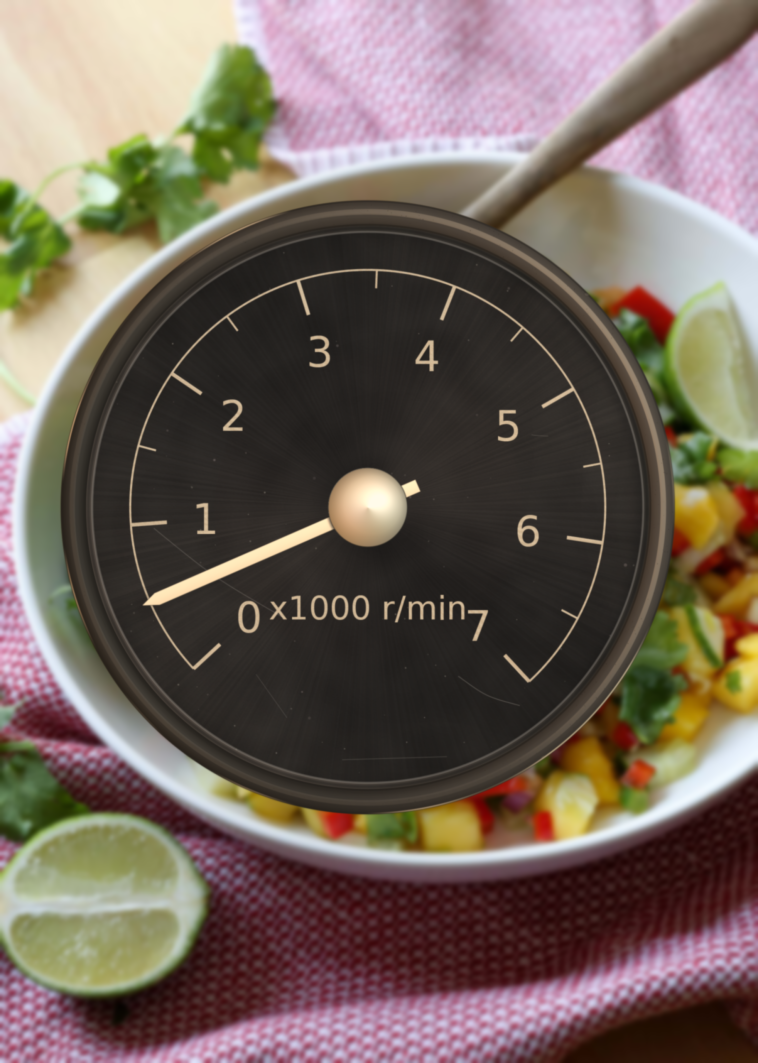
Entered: value=500 unit=rpm
